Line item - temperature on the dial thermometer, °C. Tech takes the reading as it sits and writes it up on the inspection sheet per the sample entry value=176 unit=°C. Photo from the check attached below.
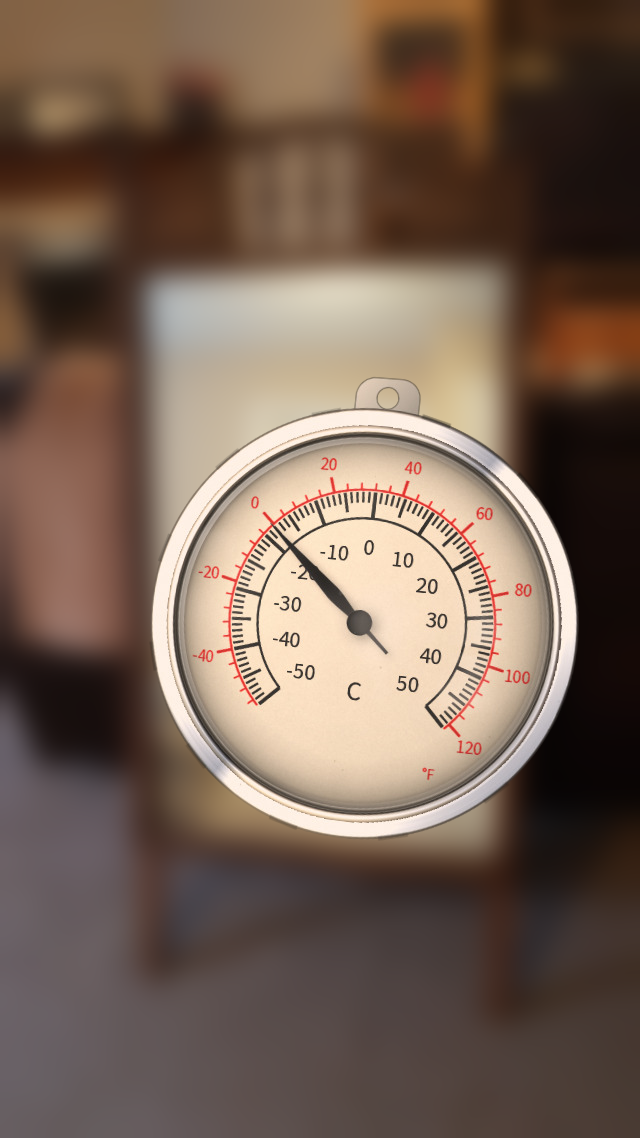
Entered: value=-18 unit=°C
